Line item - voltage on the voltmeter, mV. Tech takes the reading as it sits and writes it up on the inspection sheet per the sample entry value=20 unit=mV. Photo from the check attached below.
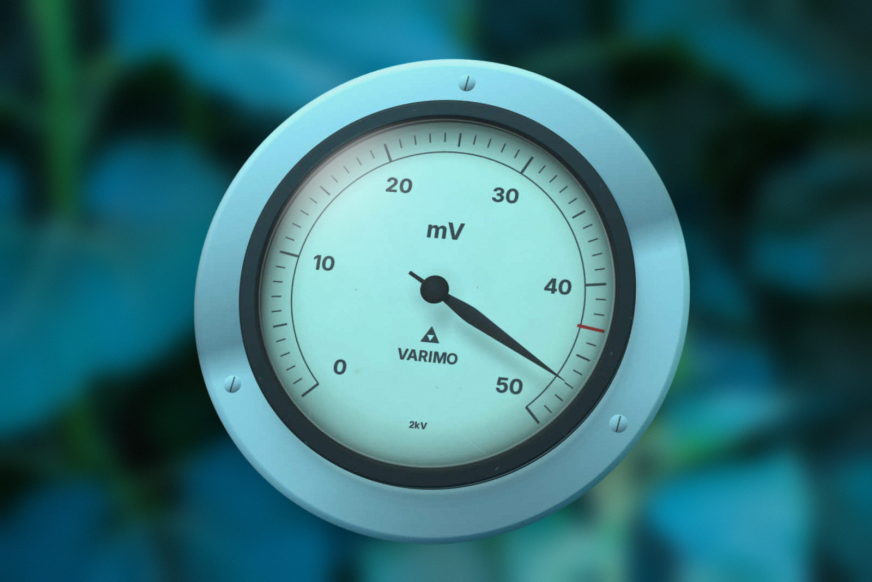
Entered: value=47 unit=mV
